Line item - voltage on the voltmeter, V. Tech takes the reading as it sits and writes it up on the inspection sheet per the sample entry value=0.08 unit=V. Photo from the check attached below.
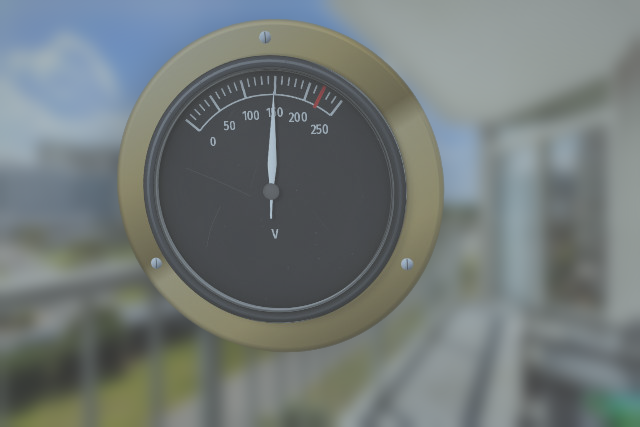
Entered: value=150 unit=V
